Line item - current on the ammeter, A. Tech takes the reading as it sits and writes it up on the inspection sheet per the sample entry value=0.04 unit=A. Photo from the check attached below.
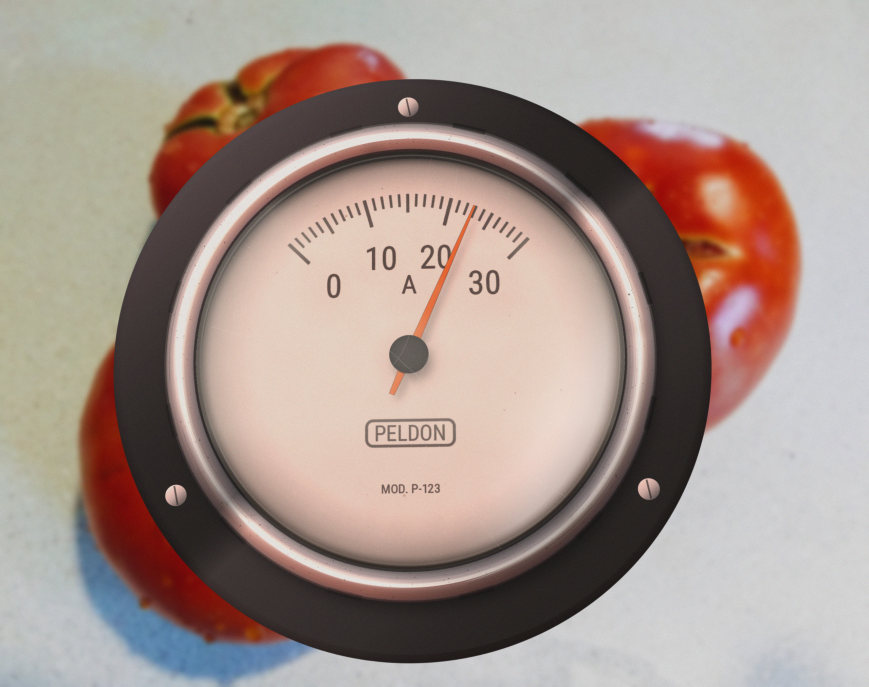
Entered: value=23 unit=A
